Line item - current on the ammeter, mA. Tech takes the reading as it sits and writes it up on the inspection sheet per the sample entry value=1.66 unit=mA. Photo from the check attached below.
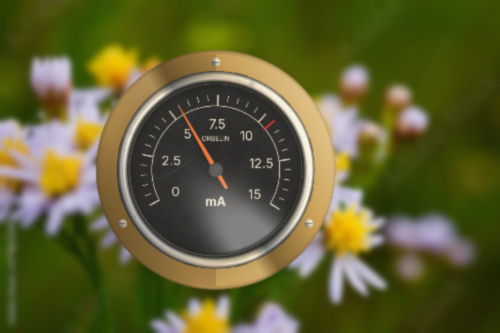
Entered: value=5.5 unit=mA
